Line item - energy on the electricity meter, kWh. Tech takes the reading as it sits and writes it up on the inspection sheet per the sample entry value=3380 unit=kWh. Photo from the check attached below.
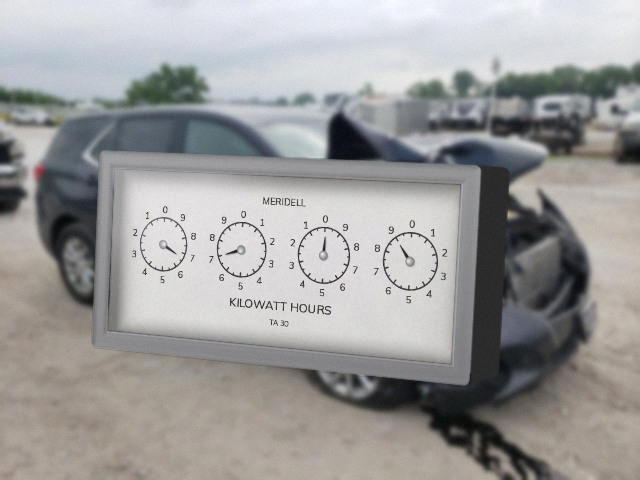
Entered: value=6699 unit=kWh
